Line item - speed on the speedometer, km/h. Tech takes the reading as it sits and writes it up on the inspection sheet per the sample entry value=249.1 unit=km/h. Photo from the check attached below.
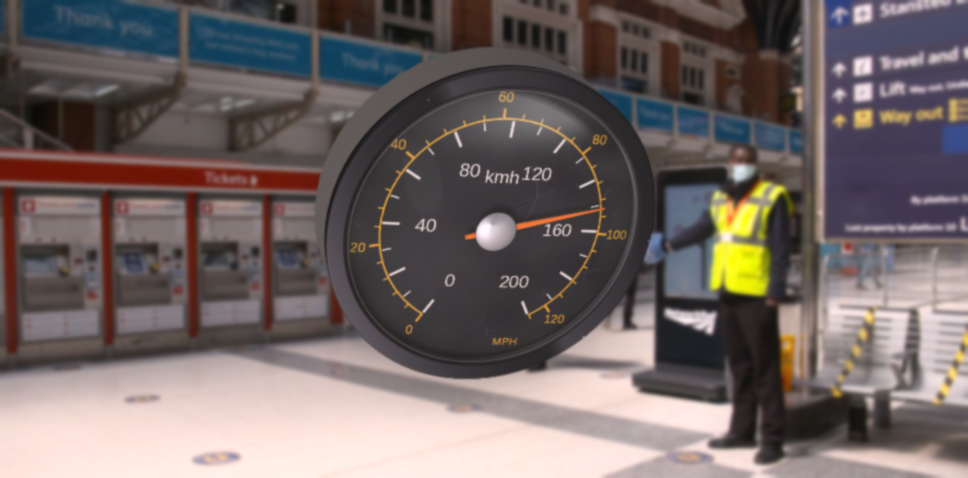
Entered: value=150 unit=km/h
